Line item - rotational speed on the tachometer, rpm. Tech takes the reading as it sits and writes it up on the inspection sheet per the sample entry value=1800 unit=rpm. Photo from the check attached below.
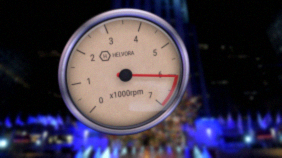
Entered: value=6000 unit=rpm
